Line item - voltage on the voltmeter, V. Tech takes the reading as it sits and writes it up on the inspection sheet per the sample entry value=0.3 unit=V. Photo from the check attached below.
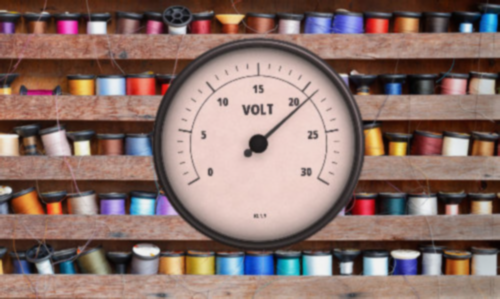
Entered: value=21 unit=V
